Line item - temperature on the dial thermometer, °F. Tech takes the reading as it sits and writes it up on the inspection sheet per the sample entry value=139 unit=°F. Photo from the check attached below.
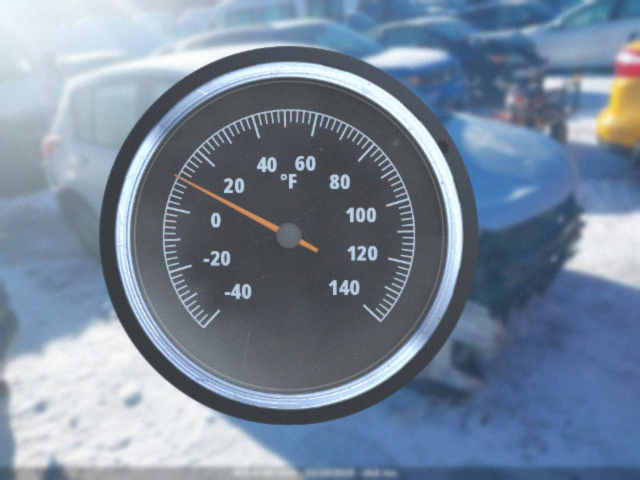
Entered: value=10 unit=°F
